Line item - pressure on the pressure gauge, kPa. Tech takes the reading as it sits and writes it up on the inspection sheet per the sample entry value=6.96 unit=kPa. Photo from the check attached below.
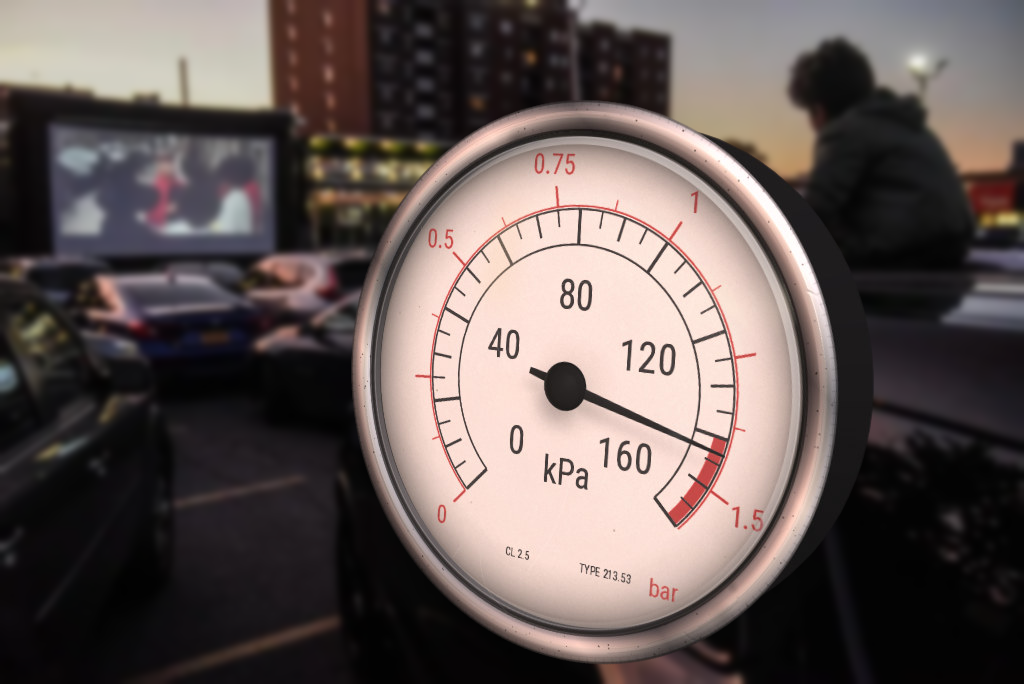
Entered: value=142.5 unit=kPa
